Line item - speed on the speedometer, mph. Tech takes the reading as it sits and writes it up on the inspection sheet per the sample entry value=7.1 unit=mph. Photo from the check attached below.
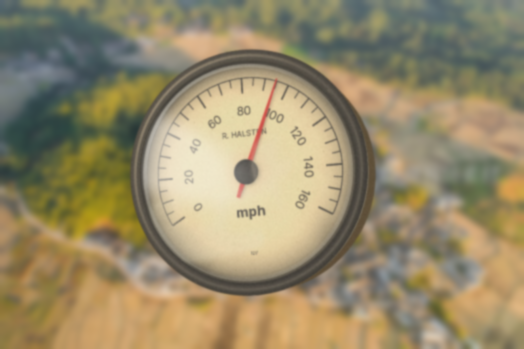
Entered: value=95 unit=mph
